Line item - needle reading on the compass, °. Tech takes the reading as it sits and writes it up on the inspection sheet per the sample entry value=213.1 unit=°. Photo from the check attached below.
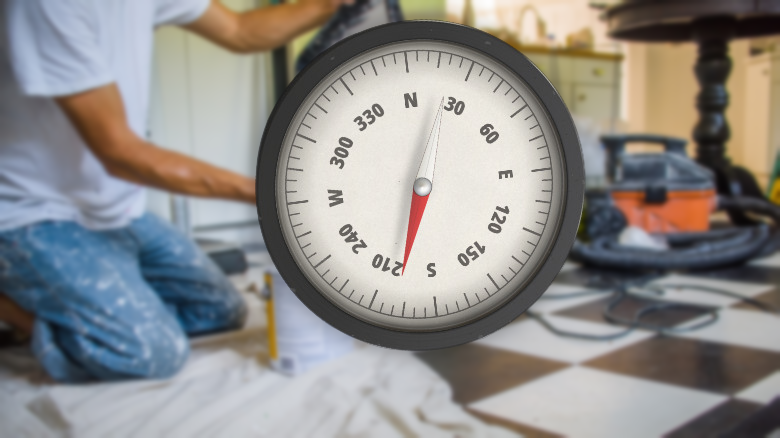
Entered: value=200 unit=°
